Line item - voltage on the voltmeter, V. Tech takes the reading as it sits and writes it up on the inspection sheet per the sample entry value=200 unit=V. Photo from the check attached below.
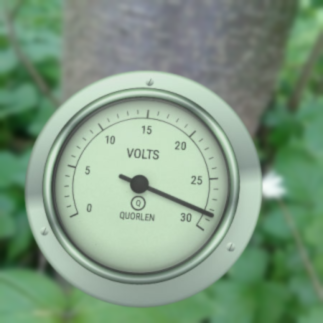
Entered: value=28.5 unit=V
